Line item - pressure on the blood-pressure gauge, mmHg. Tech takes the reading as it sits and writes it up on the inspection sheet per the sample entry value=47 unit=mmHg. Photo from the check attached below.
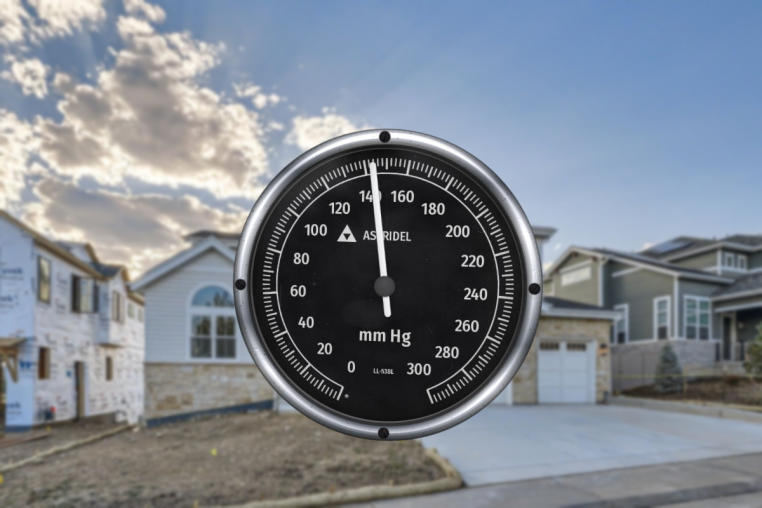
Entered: value=144 unit=mmHg
